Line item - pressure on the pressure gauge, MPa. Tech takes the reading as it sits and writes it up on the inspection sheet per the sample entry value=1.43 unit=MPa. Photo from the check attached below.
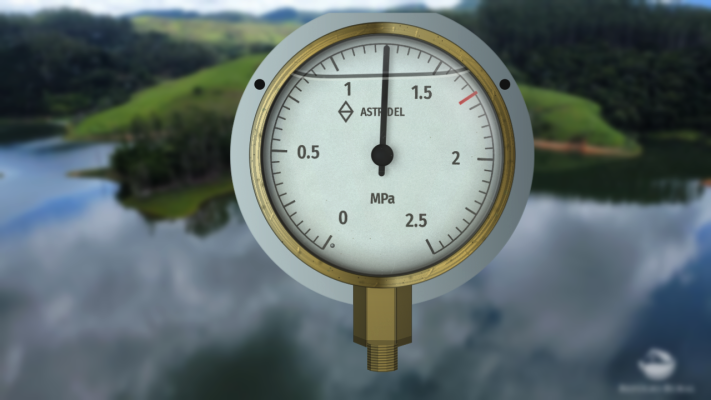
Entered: value=1.25 unit=MPa
